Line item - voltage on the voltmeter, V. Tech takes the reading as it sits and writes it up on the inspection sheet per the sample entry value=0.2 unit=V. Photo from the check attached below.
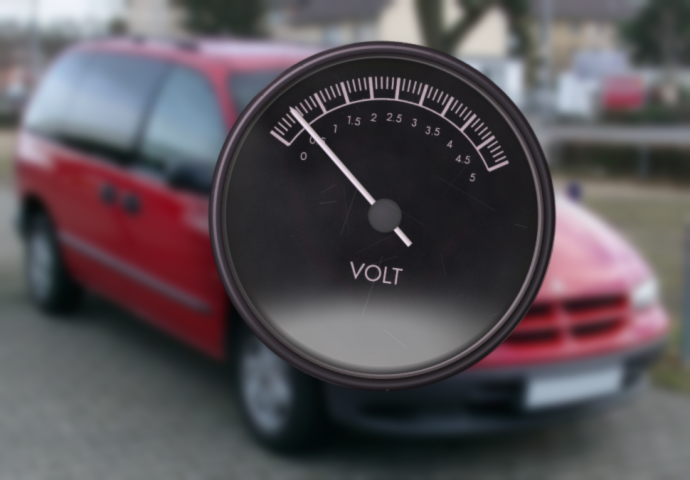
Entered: value=0.5 unit=V
